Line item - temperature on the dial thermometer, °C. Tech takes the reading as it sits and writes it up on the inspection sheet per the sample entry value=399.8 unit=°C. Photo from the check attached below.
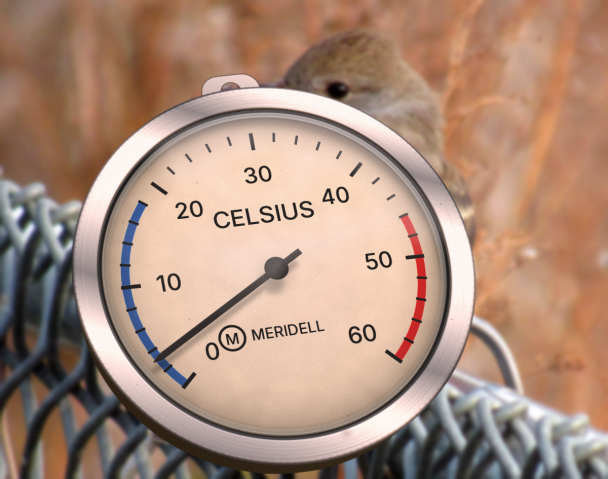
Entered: value=3 unit=°C
